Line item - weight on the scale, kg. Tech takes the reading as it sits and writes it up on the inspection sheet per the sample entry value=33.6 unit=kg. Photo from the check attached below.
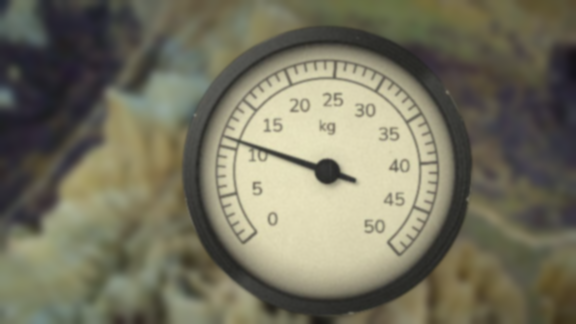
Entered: value=11 unit=kg
